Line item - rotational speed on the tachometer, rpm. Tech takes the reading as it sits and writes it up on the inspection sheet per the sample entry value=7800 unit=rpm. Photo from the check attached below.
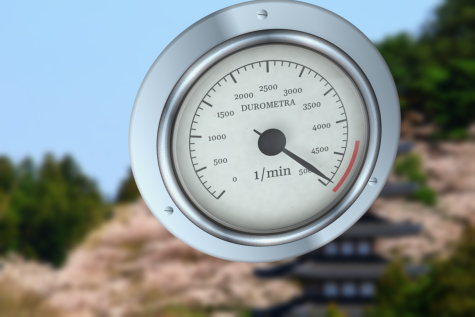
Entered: value=4900 unit=rpm
